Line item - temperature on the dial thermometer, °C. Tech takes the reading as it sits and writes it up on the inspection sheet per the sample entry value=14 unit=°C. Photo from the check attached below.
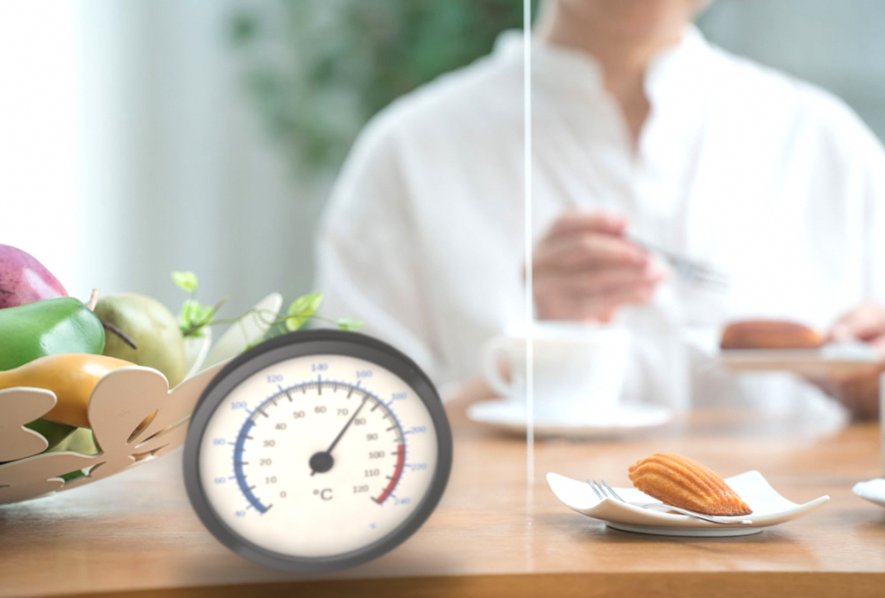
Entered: value=75 unit=°C
